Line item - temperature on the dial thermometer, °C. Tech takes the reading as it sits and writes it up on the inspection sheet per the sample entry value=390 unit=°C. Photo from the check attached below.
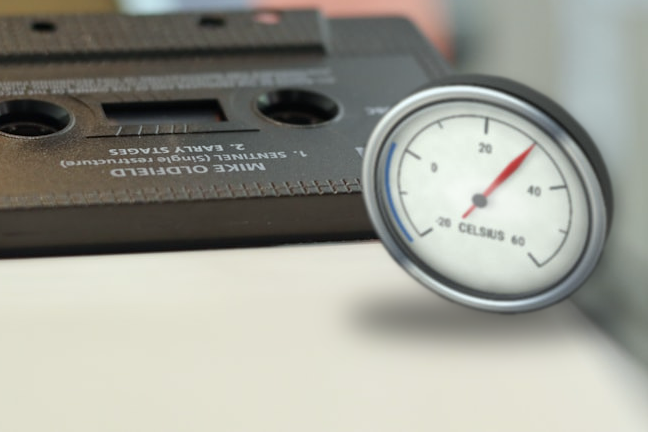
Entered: value=30 unit=°C
